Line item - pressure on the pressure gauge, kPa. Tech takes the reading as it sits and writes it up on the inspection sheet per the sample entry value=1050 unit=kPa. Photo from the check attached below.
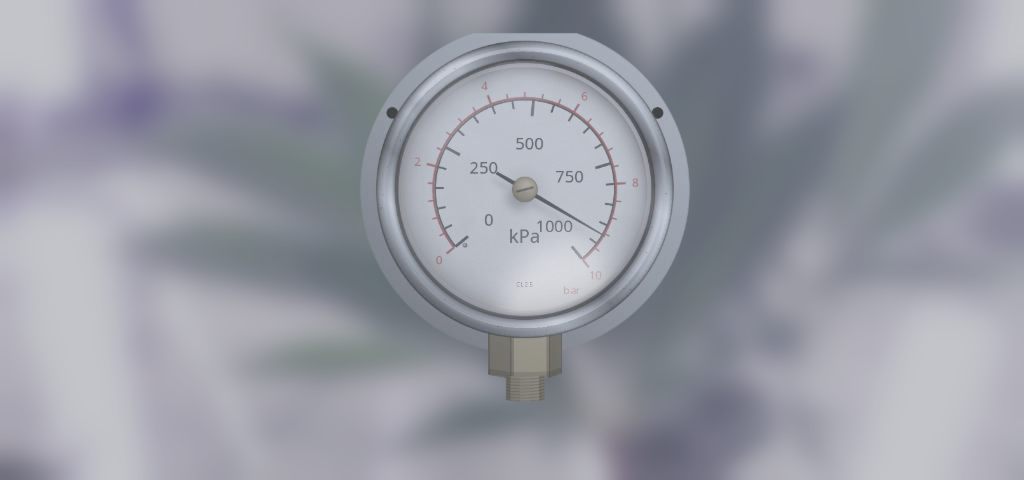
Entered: value=925 unit=kPa
